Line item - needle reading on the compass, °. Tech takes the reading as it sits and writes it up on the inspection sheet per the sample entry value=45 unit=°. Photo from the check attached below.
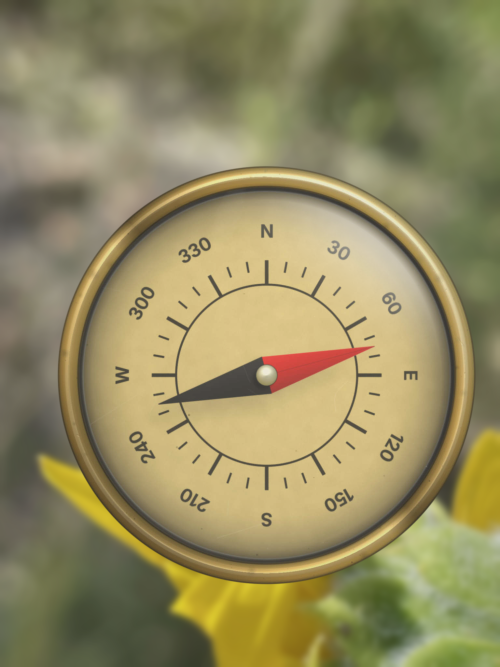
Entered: value=75 unit=°
